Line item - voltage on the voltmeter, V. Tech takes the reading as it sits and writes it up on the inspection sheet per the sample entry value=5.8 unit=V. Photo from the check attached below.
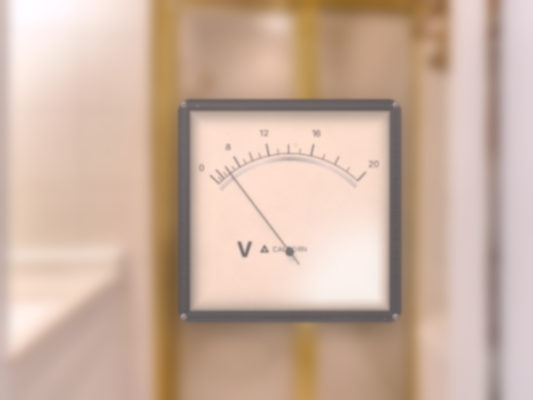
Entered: value=6 unit=V
